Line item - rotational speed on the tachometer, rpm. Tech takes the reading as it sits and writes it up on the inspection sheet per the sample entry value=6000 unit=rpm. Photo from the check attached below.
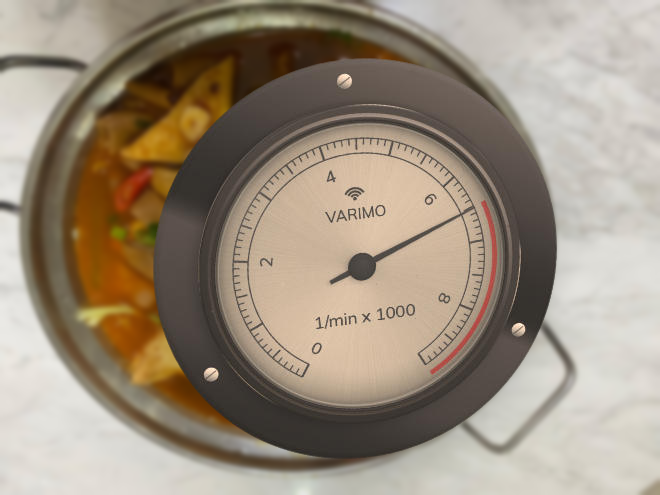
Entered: value=6500 unit=rpm
